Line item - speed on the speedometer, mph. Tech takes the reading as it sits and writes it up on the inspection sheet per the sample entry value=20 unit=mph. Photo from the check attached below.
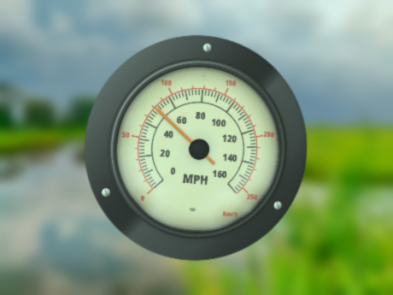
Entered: value=50 unit=mph
